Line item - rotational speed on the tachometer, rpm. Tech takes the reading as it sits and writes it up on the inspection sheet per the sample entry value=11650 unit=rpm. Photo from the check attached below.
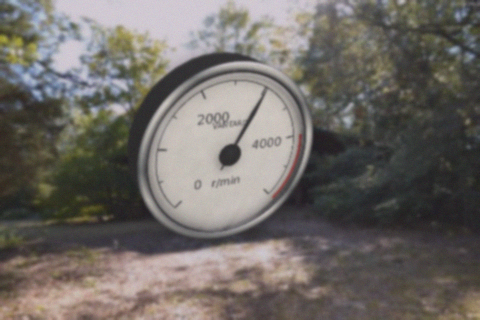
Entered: value=3000 unit=rpm
